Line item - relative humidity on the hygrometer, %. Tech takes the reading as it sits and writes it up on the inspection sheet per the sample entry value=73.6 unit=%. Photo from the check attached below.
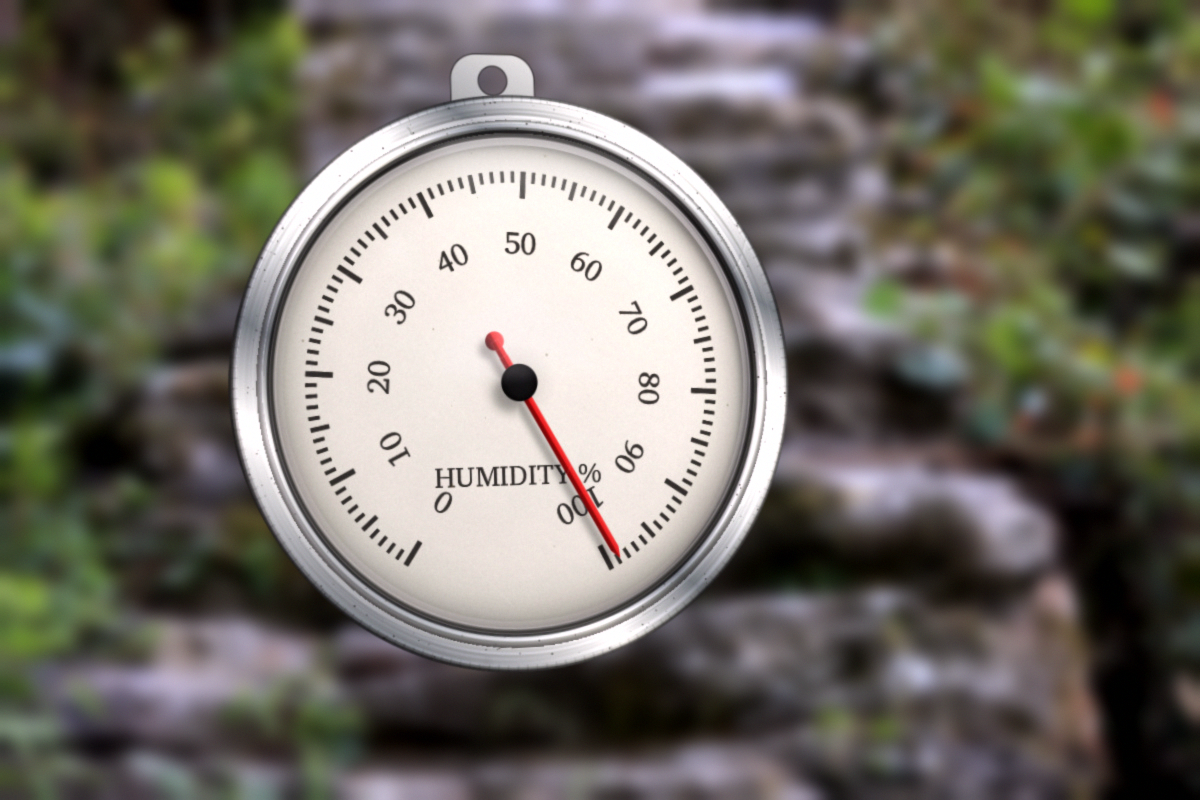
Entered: value=99 unit=%
